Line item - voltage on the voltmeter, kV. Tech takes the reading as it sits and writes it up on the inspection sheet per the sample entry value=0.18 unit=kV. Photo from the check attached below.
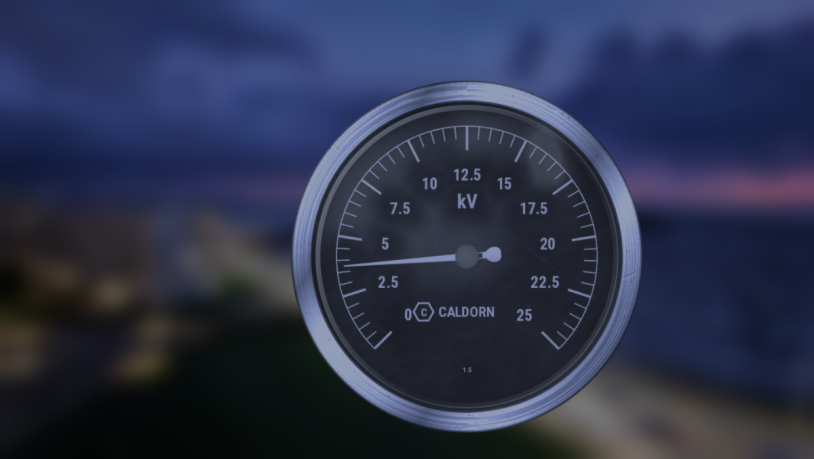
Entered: value=3.75 unit=kV
